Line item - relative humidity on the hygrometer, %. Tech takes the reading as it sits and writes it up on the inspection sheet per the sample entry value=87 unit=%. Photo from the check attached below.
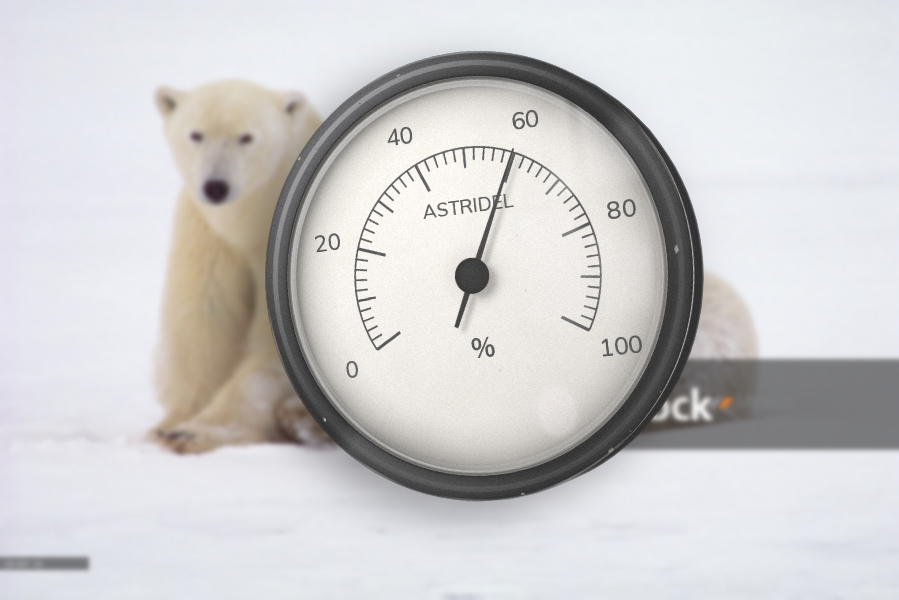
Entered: value=60 unit=%
